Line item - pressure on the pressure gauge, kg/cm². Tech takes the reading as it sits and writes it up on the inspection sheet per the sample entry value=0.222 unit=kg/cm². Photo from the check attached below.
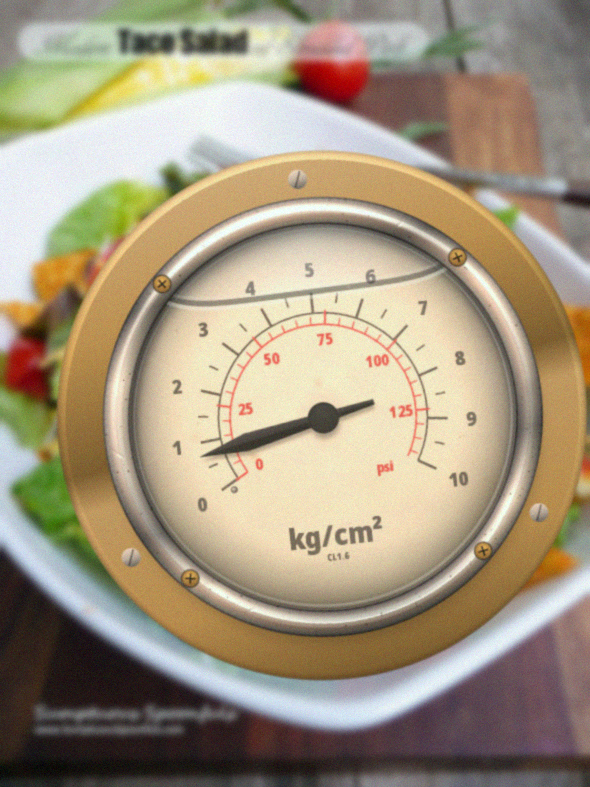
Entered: value=0.75 unit=kg/cm²
